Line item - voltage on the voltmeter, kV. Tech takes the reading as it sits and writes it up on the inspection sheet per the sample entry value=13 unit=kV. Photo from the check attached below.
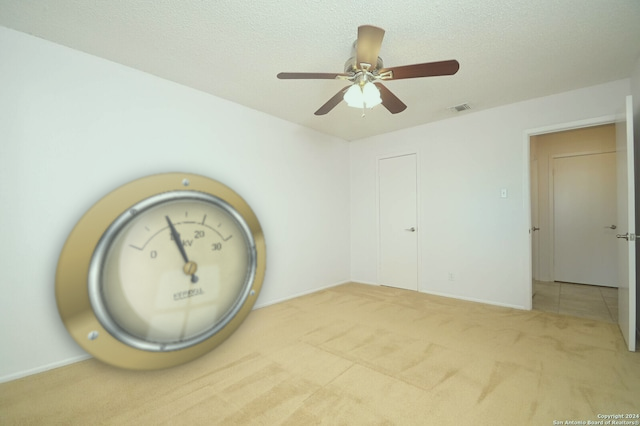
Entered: value=10 unit=kV
